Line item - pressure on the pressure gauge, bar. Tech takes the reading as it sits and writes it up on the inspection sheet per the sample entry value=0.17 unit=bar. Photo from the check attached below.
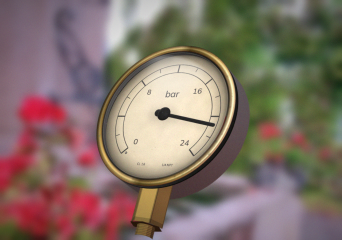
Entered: value=21 unit=bar
